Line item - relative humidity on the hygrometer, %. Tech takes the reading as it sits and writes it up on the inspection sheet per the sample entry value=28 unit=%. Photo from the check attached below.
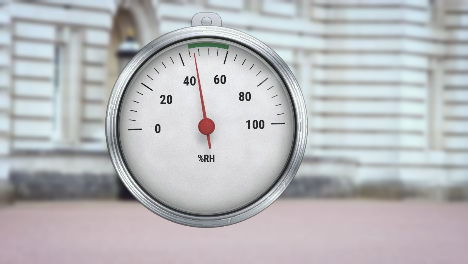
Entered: value=46 unit=%
